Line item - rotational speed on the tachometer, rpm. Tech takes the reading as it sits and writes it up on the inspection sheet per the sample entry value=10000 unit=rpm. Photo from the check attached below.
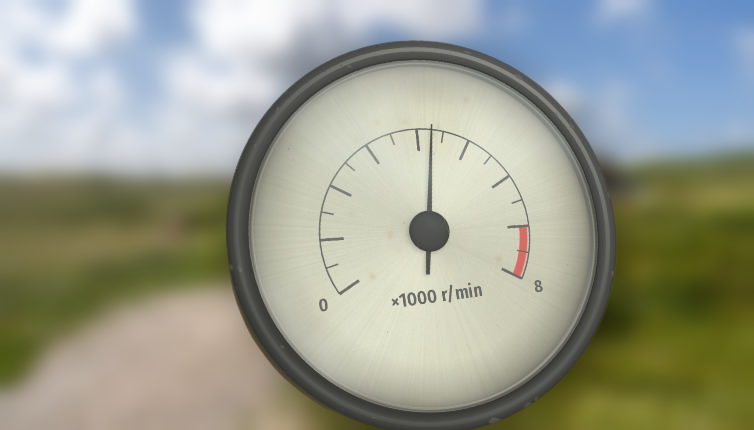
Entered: value=4250 unit=rpm
